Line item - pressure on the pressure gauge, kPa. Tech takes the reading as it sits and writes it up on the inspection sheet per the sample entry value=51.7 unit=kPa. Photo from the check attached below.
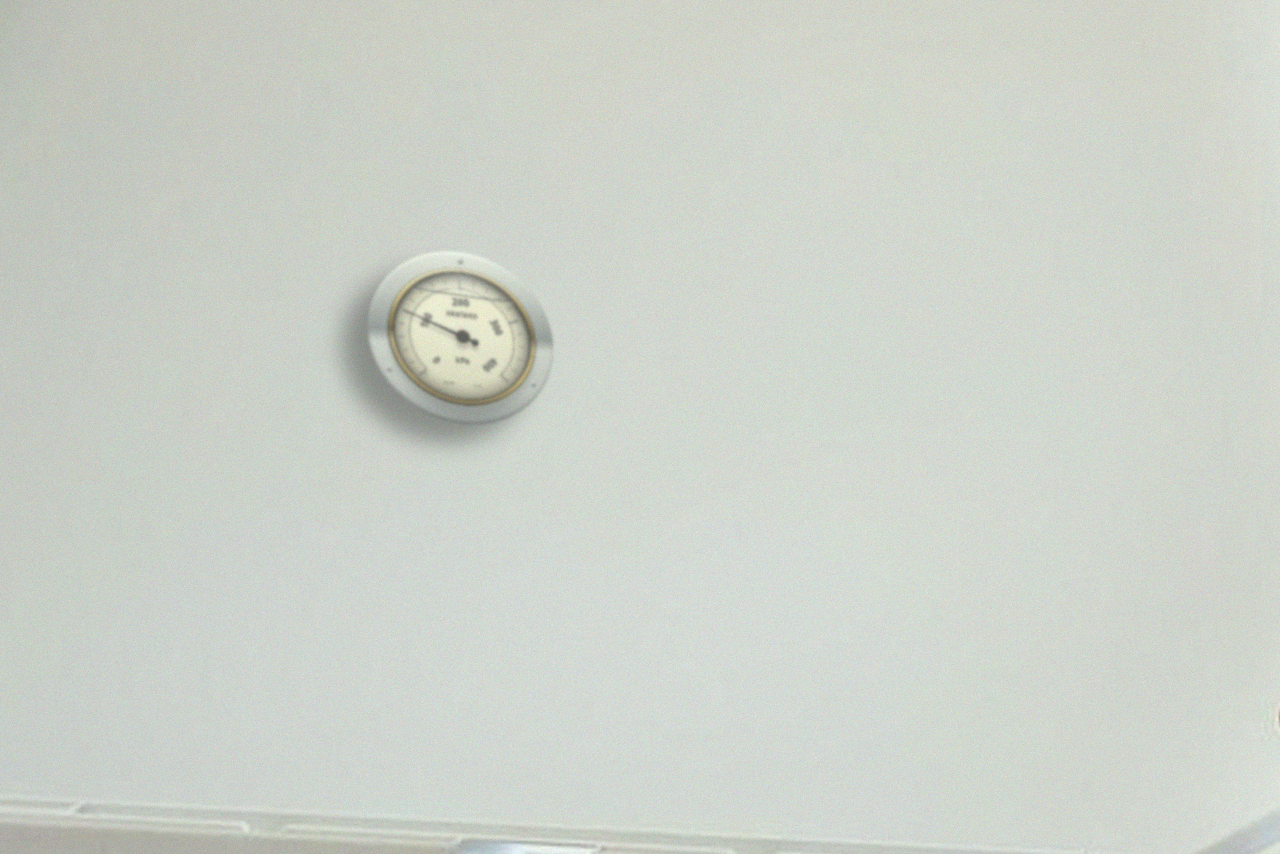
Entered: value=100 unit=kPa
